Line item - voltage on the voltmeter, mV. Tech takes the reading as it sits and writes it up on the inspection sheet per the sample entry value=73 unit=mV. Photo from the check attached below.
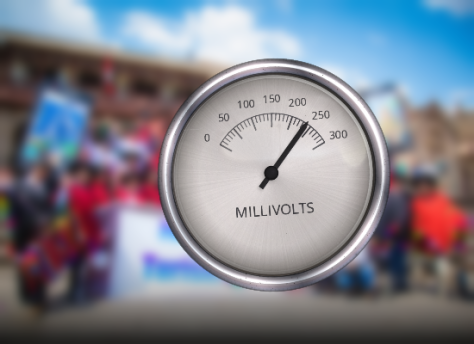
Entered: value=240 unit=mV
